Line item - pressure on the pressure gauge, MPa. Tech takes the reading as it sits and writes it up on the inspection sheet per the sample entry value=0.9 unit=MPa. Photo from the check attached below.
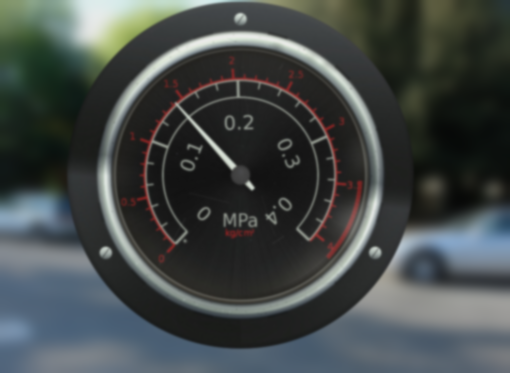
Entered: value=0.14 unit=MPa
